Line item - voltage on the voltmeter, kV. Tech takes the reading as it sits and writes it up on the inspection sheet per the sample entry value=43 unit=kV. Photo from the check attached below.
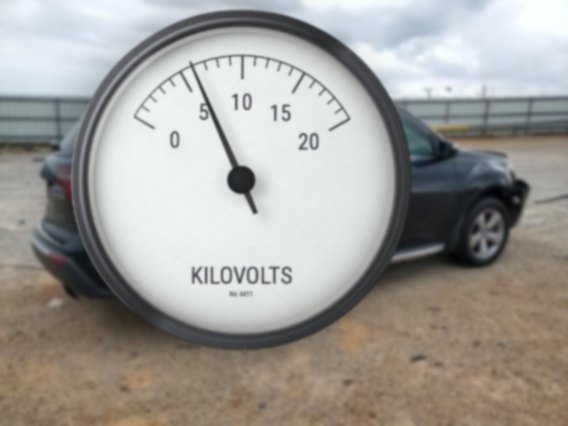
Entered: value=6 unit=kV
